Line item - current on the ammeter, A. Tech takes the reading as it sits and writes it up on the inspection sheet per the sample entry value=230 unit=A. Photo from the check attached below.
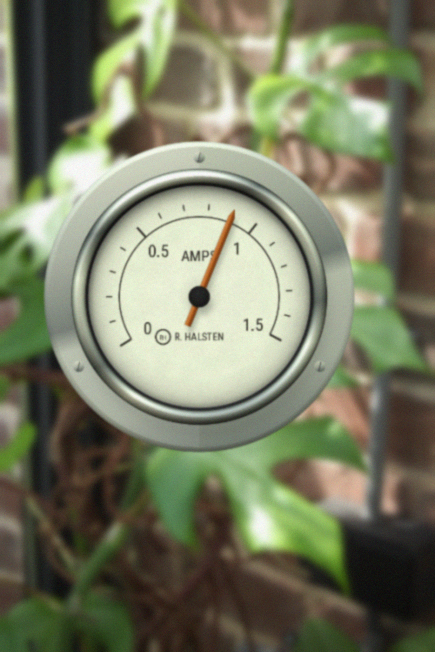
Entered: value=0.9 unit=A
